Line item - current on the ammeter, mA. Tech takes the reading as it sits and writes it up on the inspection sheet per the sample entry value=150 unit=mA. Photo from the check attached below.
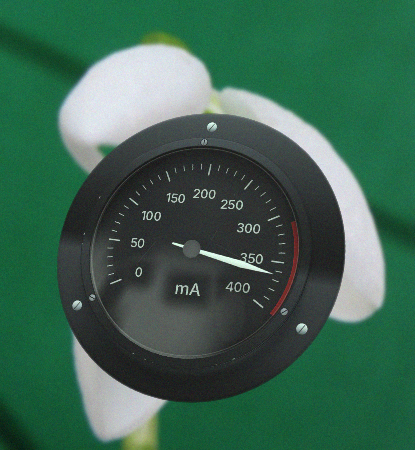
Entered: value=365 unit=mA
